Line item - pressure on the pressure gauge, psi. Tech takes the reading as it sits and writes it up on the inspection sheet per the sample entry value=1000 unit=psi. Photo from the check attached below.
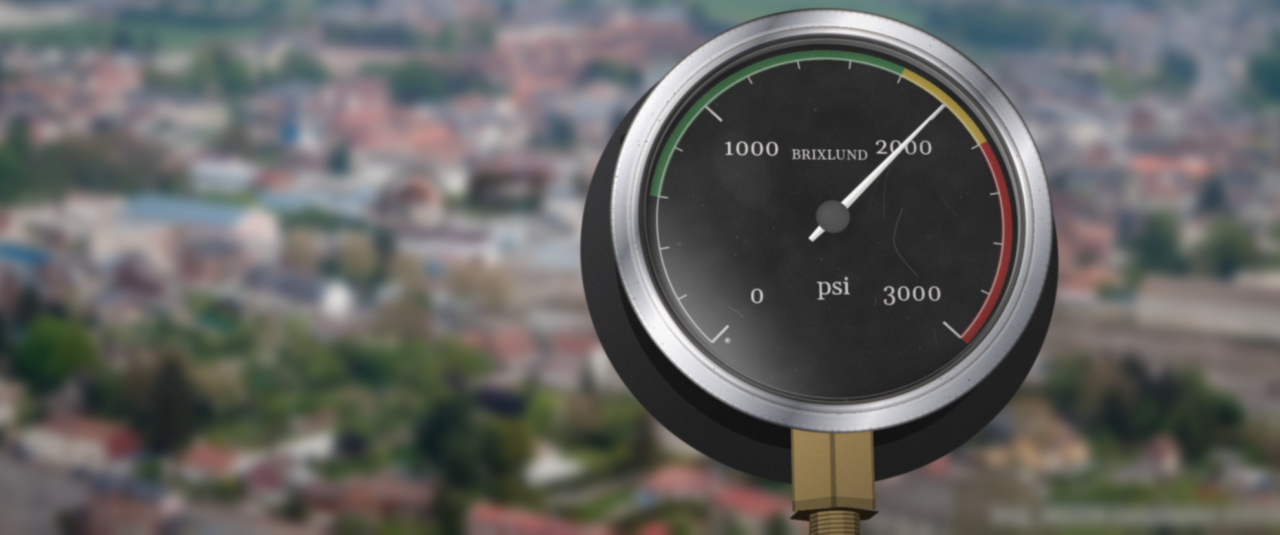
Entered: value=2000 unit=psi
